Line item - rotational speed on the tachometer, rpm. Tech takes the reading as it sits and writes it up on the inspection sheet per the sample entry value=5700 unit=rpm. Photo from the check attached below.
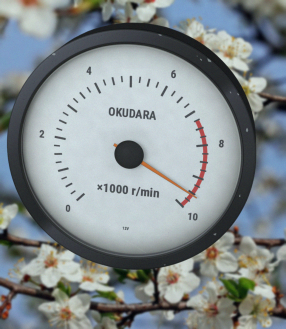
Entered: value=9500 unit=rpm
